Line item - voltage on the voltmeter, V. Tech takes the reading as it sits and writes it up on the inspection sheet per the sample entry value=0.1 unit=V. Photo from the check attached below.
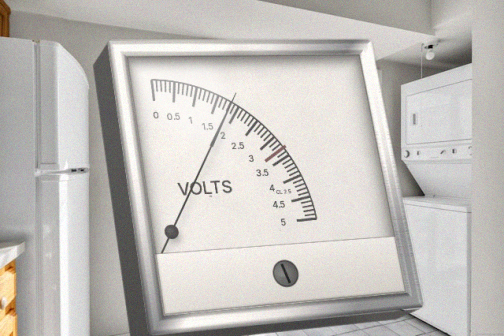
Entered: value=1.8 unit=V
